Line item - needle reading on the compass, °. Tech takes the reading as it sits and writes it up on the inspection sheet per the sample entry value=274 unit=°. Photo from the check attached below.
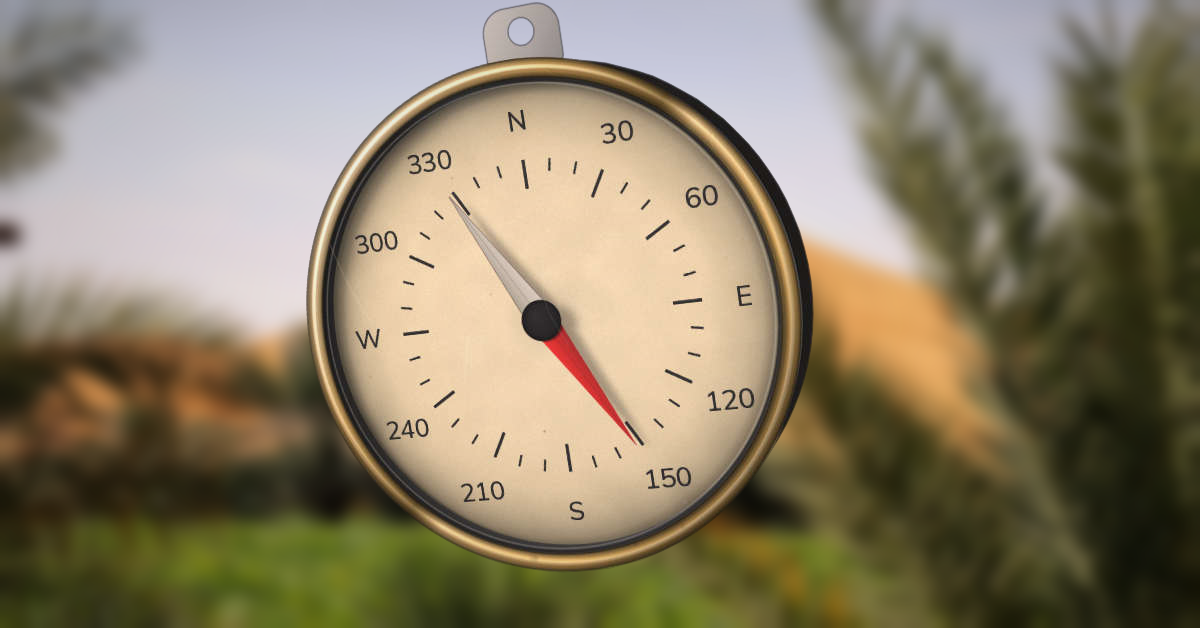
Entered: value=150 unit=°
